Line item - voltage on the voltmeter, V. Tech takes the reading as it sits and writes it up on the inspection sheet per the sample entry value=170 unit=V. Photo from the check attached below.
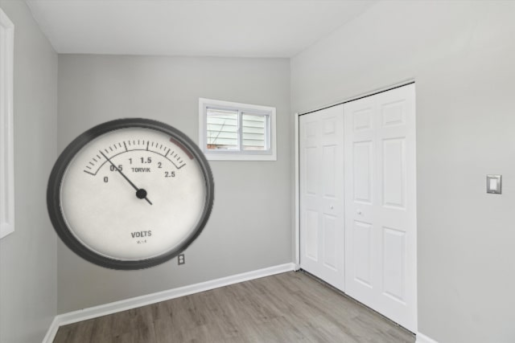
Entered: value=0.5 unit=V
